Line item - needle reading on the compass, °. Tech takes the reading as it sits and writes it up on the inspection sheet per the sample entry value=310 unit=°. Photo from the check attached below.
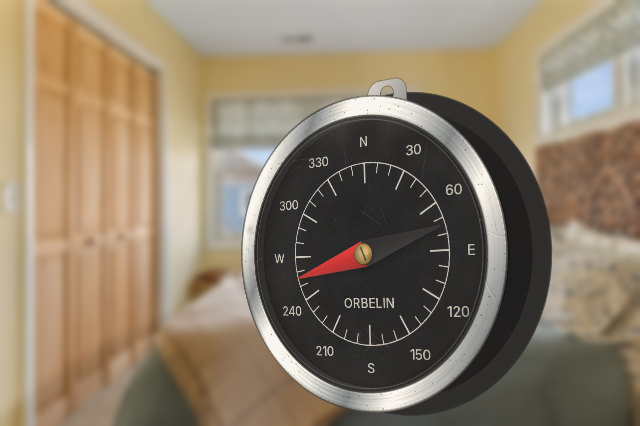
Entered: value=255 unit=°
